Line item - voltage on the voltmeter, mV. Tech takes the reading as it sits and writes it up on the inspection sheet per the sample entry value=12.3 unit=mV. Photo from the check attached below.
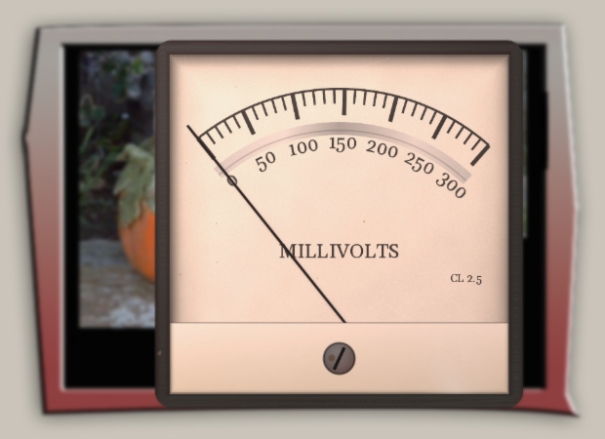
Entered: value=0 unit=mV
